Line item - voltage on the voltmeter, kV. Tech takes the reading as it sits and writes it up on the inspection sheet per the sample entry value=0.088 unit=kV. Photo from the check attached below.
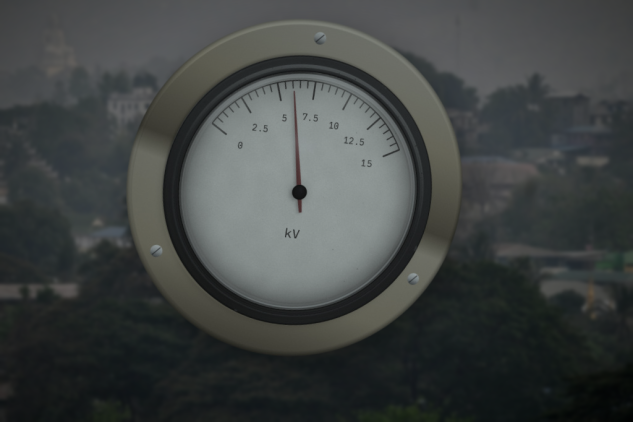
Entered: value=6 unit=kV
